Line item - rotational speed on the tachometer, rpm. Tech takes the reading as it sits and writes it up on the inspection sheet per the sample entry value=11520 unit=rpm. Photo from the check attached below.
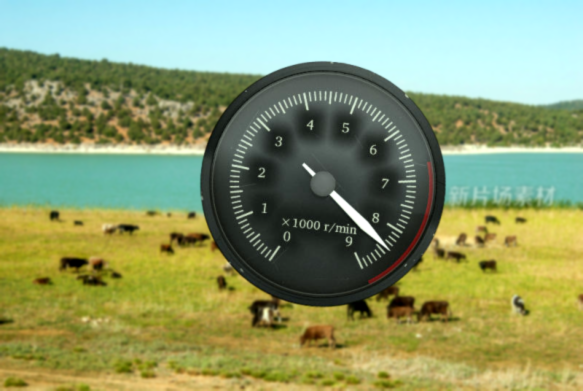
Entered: value=8400 unit=rpm
